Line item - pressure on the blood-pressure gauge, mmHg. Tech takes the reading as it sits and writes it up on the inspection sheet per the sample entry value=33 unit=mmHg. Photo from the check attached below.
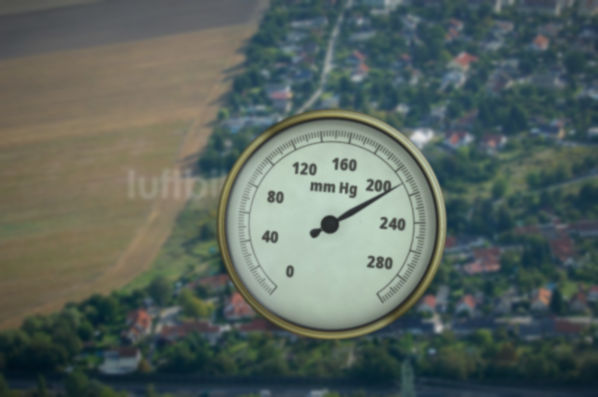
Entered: value=210 unit=mmHg
